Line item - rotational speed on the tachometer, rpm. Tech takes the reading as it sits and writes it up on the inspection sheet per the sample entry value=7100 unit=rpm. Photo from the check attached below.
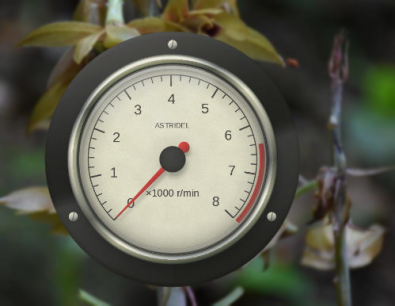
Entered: value=0 unit=rpm
